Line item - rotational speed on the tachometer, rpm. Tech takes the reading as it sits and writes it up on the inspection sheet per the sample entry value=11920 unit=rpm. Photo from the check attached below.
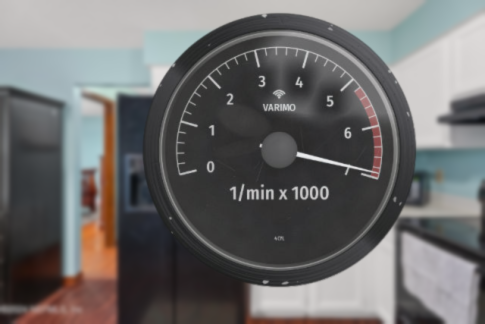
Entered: value=6900 unit=rpm
